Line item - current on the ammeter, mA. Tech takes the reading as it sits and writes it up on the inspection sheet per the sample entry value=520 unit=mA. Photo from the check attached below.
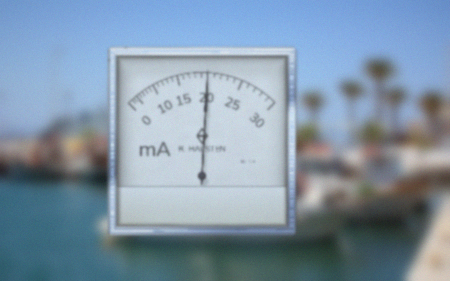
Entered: value=20 unit=mA
